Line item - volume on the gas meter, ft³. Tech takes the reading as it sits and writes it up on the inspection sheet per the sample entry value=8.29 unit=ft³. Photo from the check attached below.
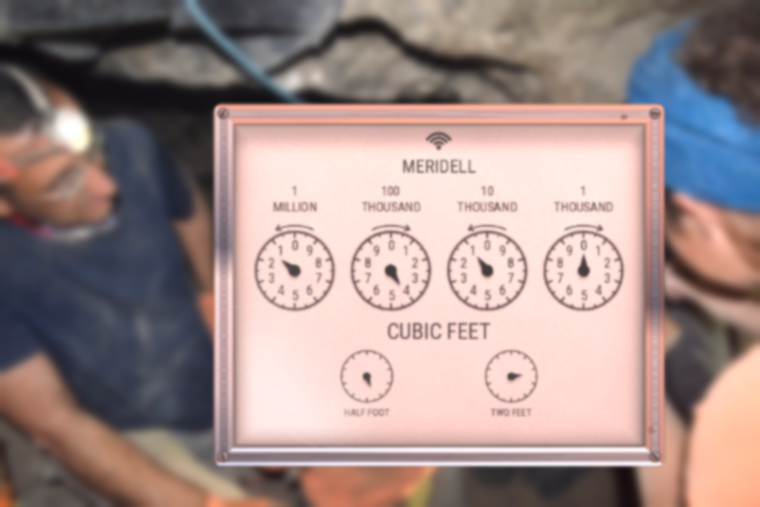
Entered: value=141000 unit=ft³
